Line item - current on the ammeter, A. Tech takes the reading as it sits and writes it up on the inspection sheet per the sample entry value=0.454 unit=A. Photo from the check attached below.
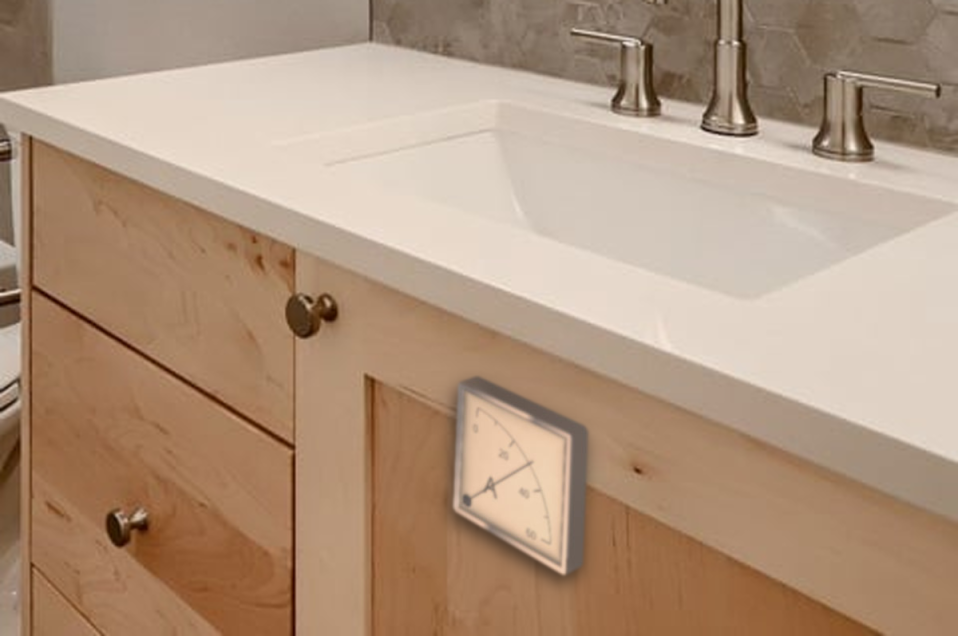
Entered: value=30 unit=A
